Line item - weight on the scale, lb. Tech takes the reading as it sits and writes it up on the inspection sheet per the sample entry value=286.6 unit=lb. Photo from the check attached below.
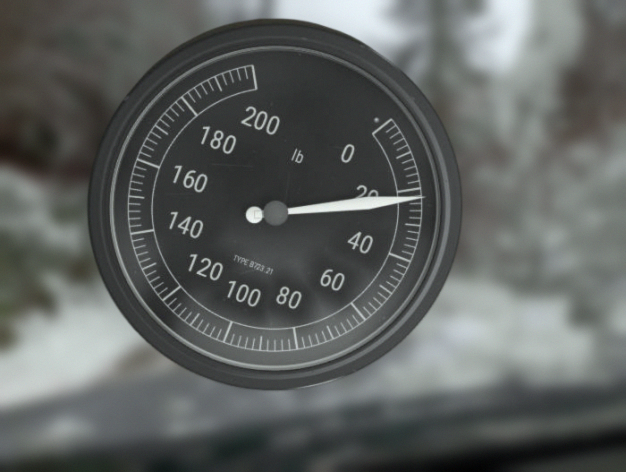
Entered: value=22 unit=lb
